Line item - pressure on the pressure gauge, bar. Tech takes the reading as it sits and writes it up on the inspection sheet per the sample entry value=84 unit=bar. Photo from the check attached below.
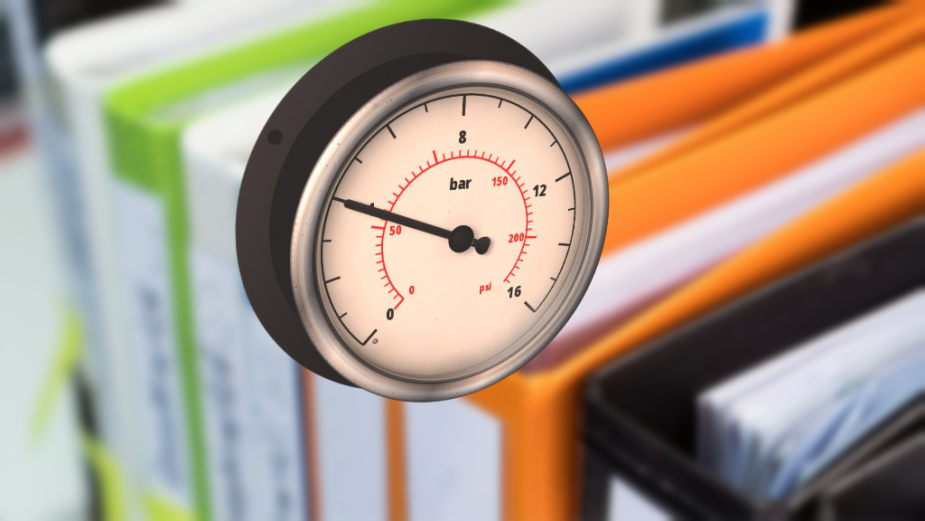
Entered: value=4 unit=bar
